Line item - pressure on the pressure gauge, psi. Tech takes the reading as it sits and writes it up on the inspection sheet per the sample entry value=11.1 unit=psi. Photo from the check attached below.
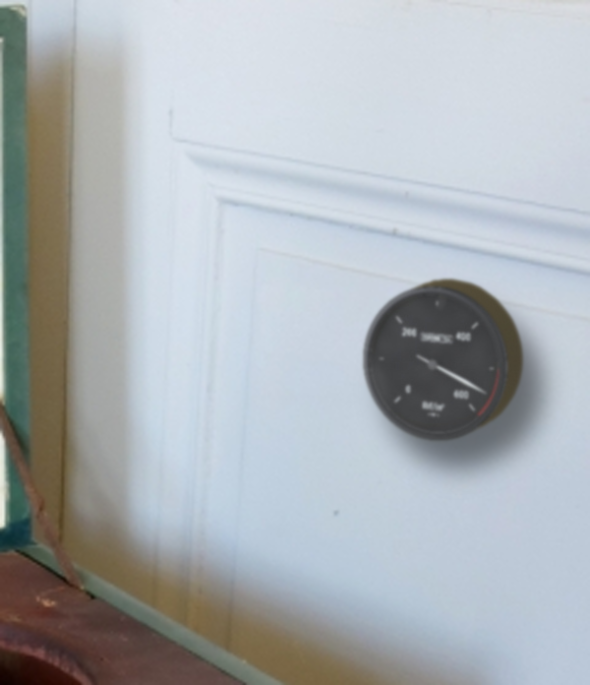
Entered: value=550 unit=psi
